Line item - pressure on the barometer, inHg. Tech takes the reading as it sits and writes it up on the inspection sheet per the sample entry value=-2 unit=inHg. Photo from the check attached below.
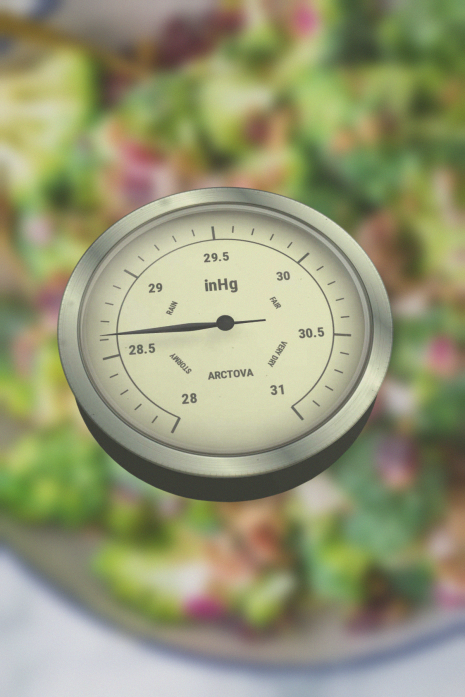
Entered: value=28.6 unit=inHg
